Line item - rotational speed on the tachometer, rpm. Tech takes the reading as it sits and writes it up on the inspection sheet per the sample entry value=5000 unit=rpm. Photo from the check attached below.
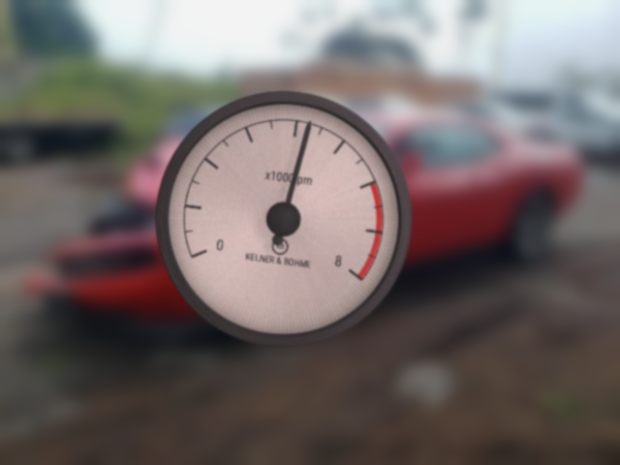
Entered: value=4250 unit=rpm
